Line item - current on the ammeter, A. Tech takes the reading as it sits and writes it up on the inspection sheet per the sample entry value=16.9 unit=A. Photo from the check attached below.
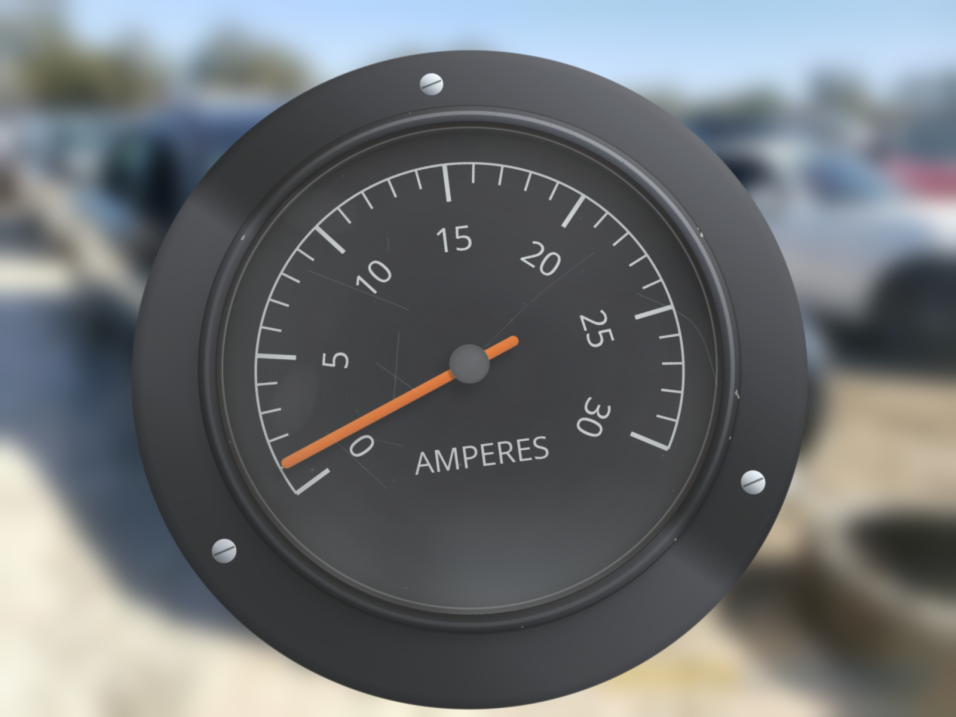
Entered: value=1 unit=A
